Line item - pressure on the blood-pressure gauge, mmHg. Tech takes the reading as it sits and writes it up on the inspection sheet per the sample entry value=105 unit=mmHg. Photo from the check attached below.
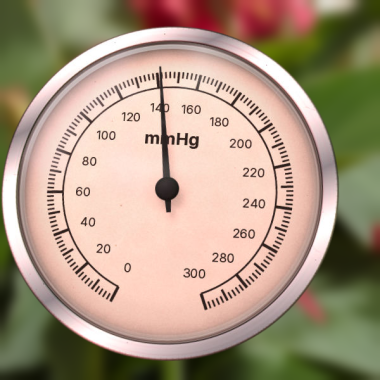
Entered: value=142 unit=mmHg
